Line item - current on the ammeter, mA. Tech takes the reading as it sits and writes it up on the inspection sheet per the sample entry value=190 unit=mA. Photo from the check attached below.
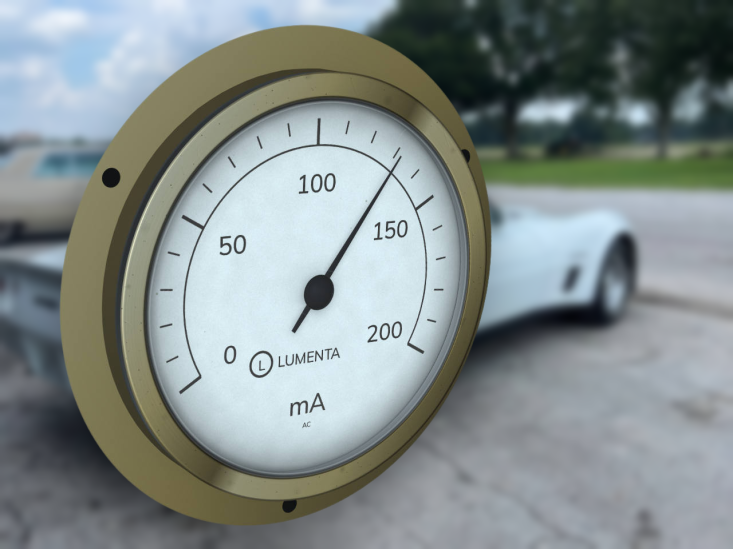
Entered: value=130 unit=mA
